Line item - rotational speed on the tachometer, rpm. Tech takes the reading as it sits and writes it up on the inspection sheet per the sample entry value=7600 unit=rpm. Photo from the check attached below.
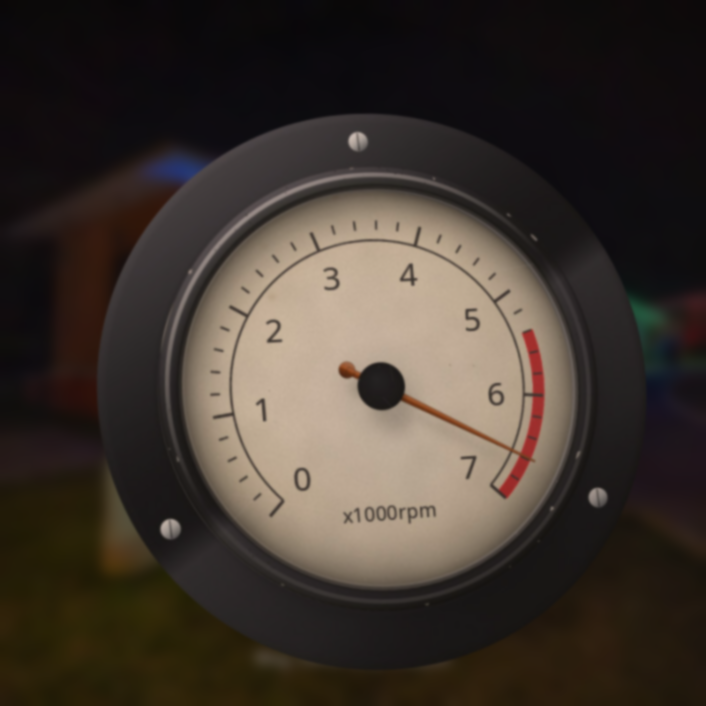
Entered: value=6600 unit=rpm
